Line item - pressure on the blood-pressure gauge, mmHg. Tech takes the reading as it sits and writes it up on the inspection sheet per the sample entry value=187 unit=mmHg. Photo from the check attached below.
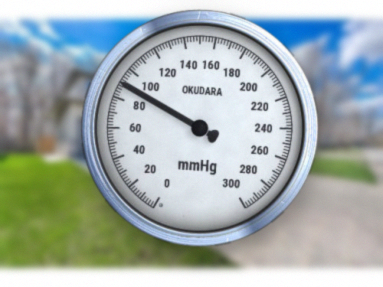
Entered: value=90 unit=mmHg
